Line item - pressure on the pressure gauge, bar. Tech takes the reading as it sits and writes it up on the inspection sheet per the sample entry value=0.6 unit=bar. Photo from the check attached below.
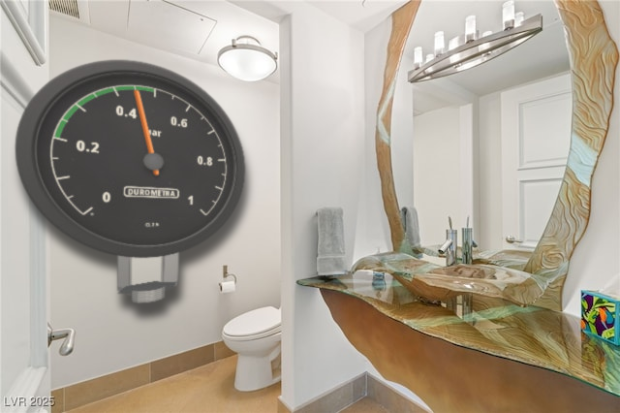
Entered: value=0.45 unit=bar
